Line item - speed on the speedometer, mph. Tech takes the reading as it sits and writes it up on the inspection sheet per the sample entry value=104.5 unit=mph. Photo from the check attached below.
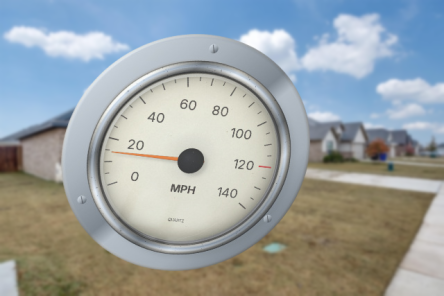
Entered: value=15 unit=mph
